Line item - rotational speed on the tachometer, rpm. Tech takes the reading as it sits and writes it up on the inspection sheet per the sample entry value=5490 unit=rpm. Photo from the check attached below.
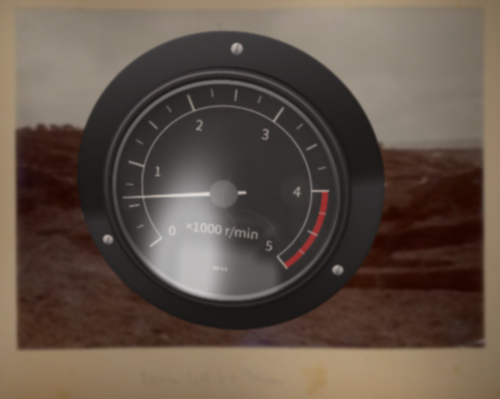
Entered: value=625 unit=rpm
